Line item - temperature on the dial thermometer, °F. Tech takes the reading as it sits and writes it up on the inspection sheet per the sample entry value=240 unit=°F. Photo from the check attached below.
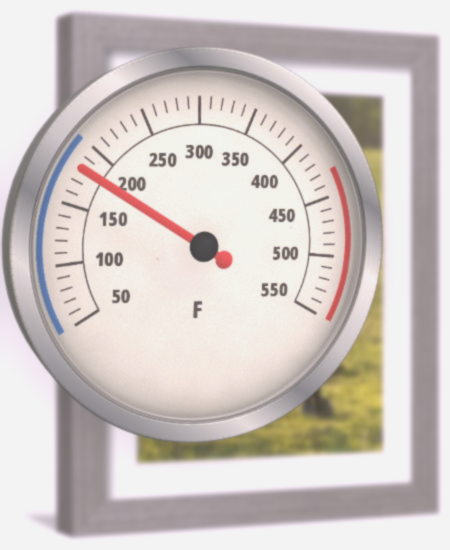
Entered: value=180 unit=°F
